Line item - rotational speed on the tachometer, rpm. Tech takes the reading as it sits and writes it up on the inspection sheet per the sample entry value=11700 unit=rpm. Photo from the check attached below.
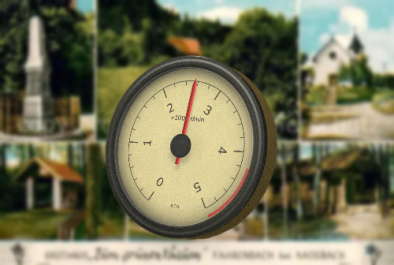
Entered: value=2600 unit=rpm
